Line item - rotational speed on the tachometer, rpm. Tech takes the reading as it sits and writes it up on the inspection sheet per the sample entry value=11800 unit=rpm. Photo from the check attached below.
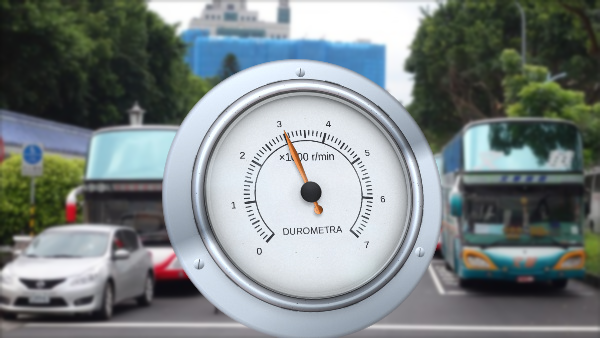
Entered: value=3000 unit=rpm
